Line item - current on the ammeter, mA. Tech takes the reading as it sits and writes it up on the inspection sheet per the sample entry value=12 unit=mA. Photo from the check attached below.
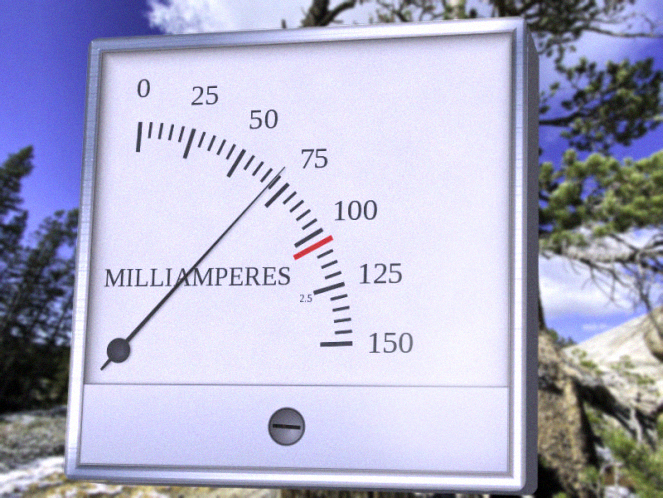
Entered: value=70 unit=mA
